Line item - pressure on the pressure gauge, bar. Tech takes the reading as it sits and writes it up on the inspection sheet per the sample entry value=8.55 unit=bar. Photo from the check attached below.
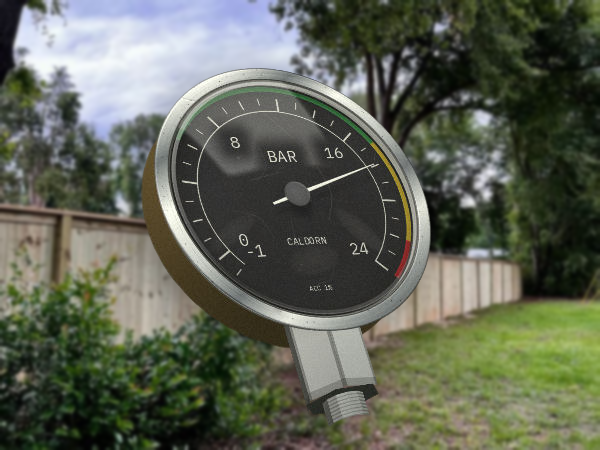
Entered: value=18 unit=bar
